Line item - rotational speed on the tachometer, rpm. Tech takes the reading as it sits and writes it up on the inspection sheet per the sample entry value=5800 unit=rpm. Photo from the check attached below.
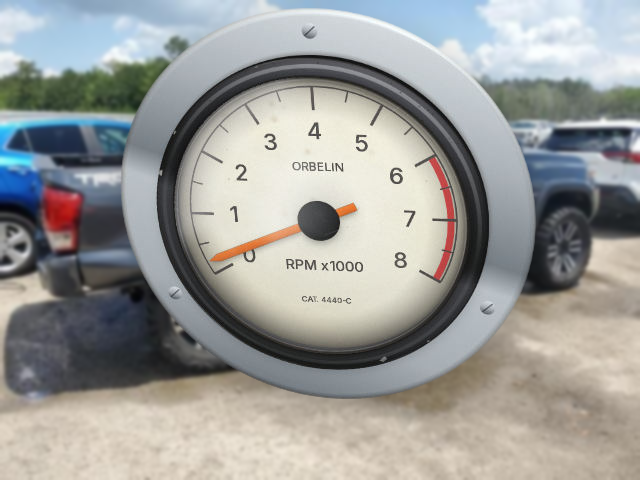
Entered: value=250 unit=rpm
